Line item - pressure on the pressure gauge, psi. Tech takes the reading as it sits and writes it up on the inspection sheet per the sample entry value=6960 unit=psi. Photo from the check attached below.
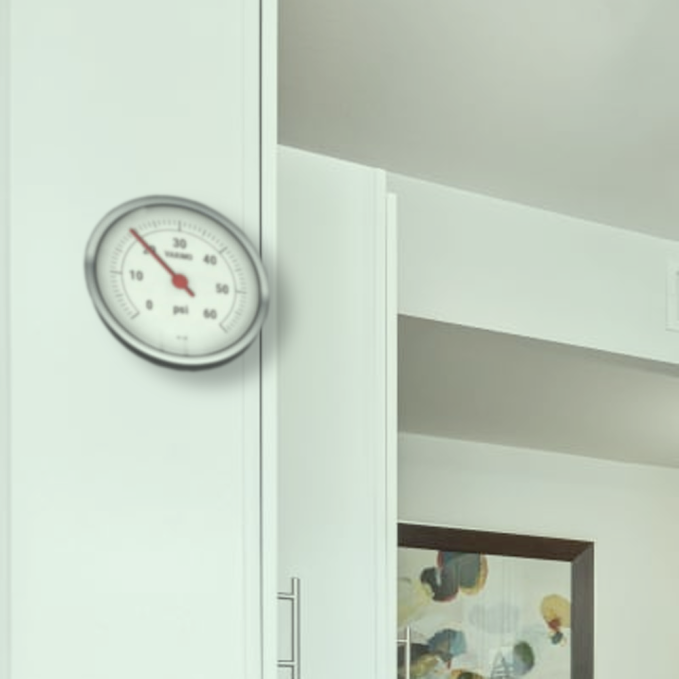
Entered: value=20 unit=psi
